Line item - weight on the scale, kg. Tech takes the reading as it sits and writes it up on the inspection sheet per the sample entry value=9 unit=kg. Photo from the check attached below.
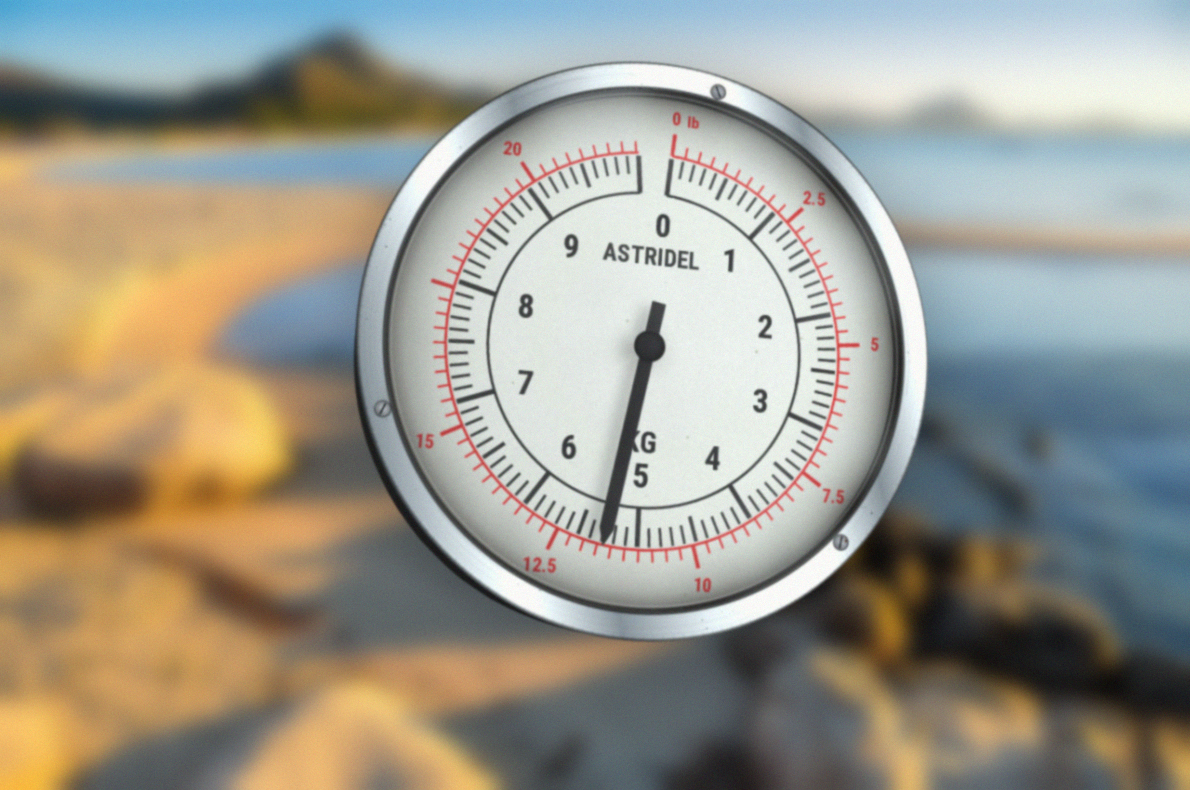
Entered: value=5.3 unit=kg
